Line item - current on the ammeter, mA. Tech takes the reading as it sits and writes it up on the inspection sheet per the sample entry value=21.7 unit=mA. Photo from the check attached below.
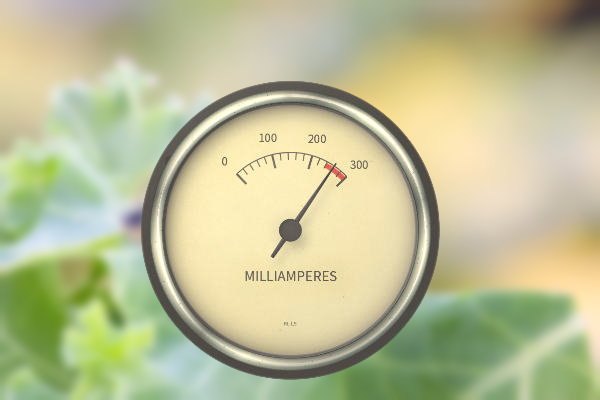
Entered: value=260 unit=mA
